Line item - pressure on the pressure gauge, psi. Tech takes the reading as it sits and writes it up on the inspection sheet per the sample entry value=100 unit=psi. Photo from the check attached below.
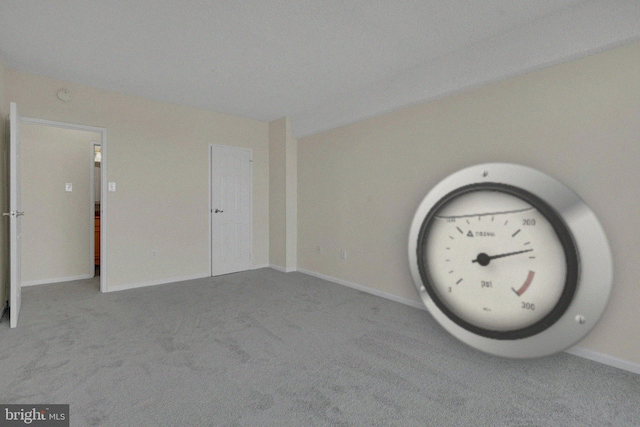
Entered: value=230 unit=psi
